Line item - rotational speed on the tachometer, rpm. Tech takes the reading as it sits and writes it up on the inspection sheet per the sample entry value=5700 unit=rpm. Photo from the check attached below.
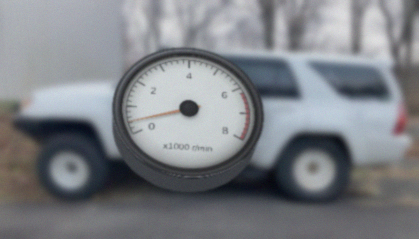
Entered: value=400 unit=rpm
